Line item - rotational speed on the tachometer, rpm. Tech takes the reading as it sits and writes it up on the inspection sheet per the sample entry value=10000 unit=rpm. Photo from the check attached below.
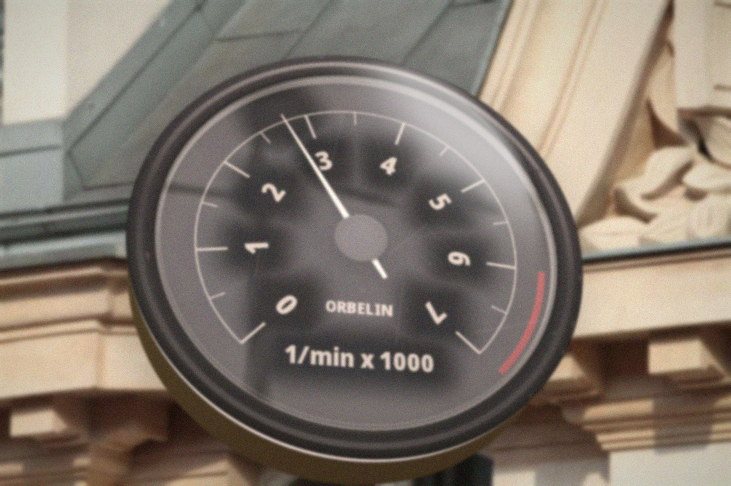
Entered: value=2750 unit=rpm
